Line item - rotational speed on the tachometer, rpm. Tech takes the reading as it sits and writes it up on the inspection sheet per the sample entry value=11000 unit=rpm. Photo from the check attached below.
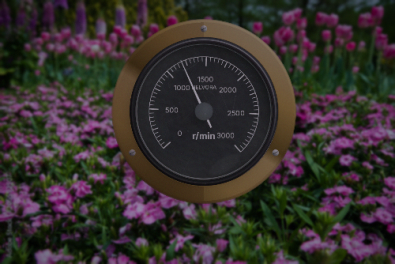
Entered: value=1200 unit=rpm
